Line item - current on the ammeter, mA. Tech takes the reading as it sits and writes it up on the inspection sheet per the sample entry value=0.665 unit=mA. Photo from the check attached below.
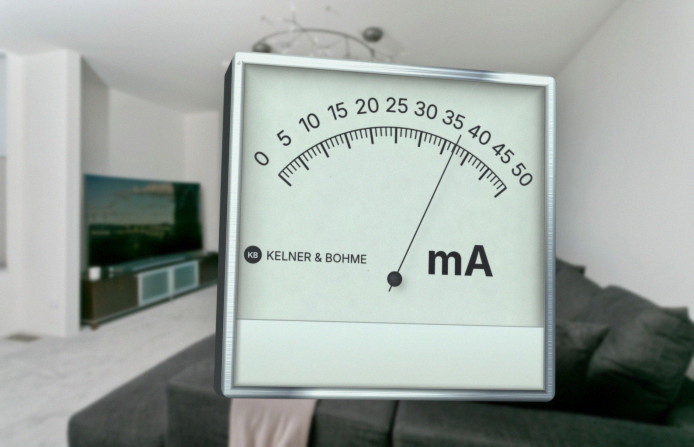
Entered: value=37 unit=mA
